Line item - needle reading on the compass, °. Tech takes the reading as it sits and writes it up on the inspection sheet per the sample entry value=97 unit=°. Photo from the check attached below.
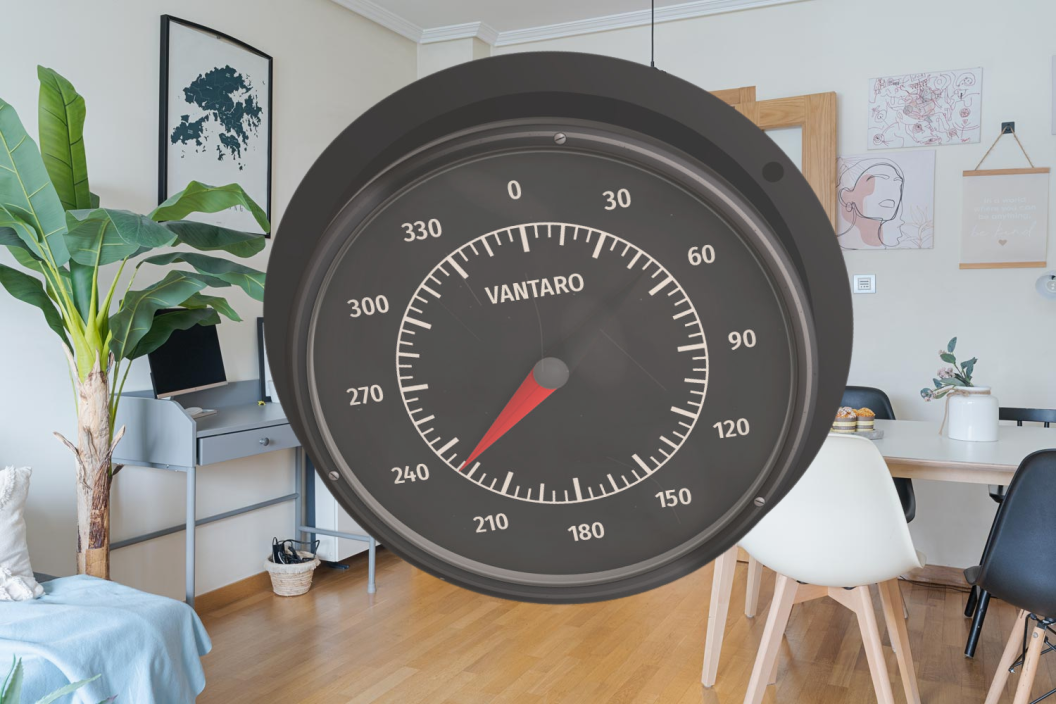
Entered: value=230 unit=°
